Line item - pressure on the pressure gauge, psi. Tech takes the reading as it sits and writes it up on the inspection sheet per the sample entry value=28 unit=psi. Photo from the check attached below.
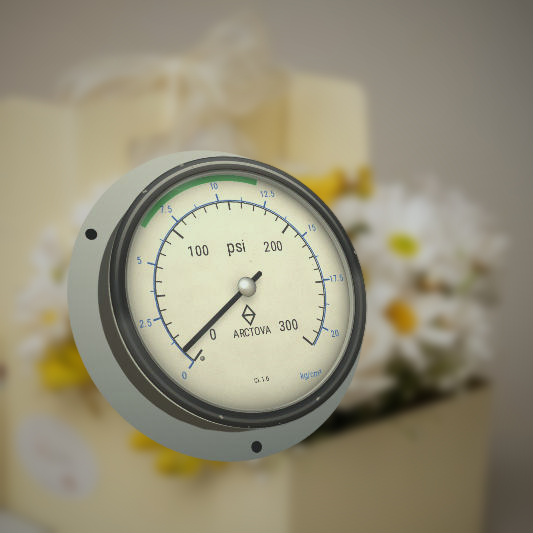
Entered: value=10 unit=psi
